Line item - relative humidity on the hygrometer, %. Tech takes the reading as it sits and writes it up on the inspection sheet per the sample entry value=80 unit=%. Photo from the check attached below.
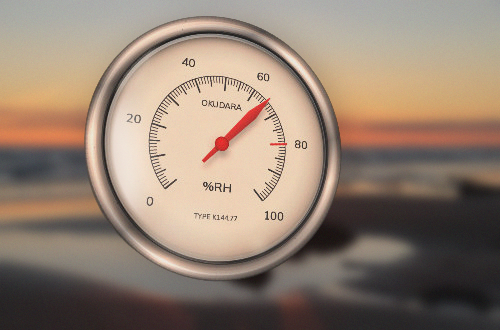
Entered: value=65 unit=%
